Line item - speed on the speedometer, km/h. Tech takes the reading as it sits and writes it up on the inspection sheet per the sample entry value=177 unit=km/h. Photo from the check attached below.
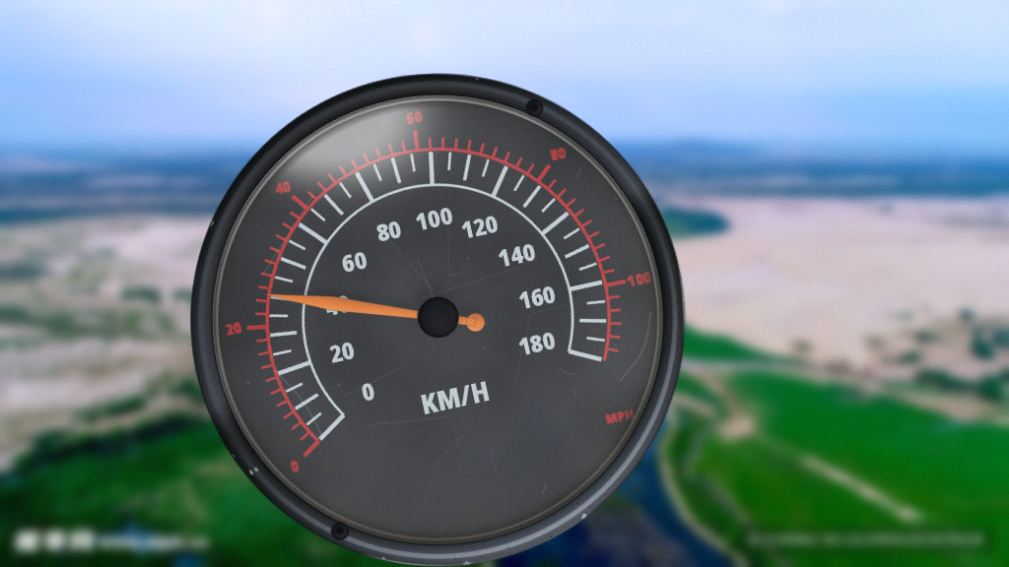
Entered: value=40 unit=km/h
